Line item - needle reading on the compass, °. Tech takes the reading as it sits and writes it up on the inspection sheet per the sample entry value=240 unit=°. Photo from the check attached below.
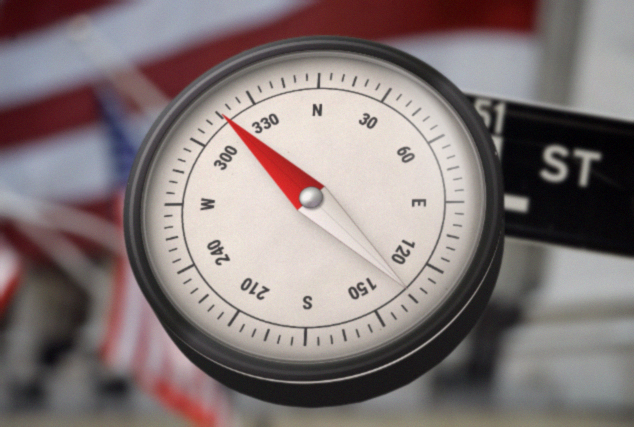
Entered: value=315 unit=°
